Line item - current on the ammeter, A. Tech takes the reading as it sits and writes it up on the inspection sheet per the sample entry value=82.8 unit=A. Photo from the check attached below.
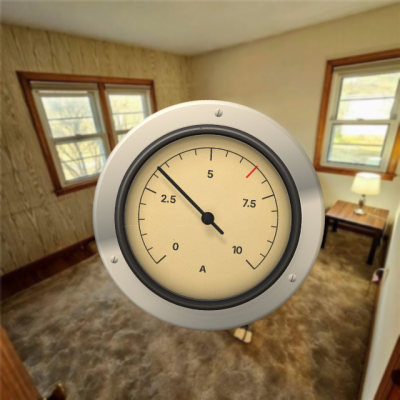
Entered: value=3.25 unit=A
